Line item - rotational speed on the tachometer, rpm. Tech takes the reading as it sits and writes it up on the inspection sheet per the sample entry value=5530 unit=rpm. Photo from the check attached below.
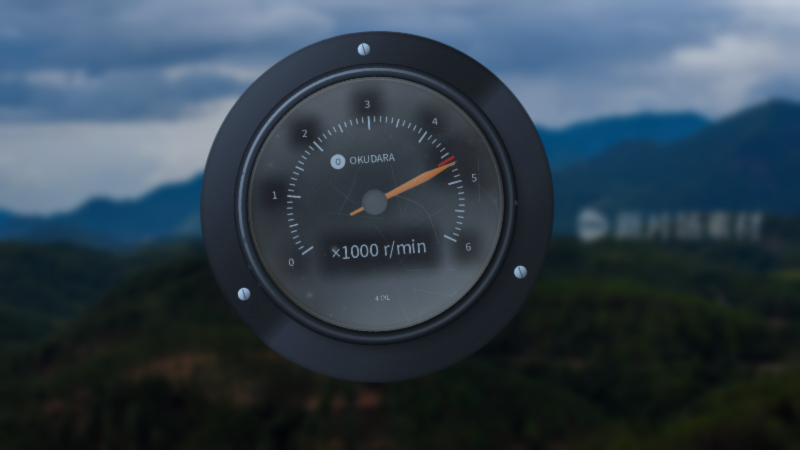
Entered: value=4700 unit=rpm
